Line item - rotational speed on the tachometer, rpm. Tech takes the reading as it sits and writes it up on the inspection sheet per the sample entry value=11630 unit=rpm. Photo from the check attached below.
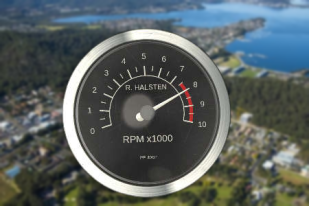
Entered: value=8000 unit=rpm
